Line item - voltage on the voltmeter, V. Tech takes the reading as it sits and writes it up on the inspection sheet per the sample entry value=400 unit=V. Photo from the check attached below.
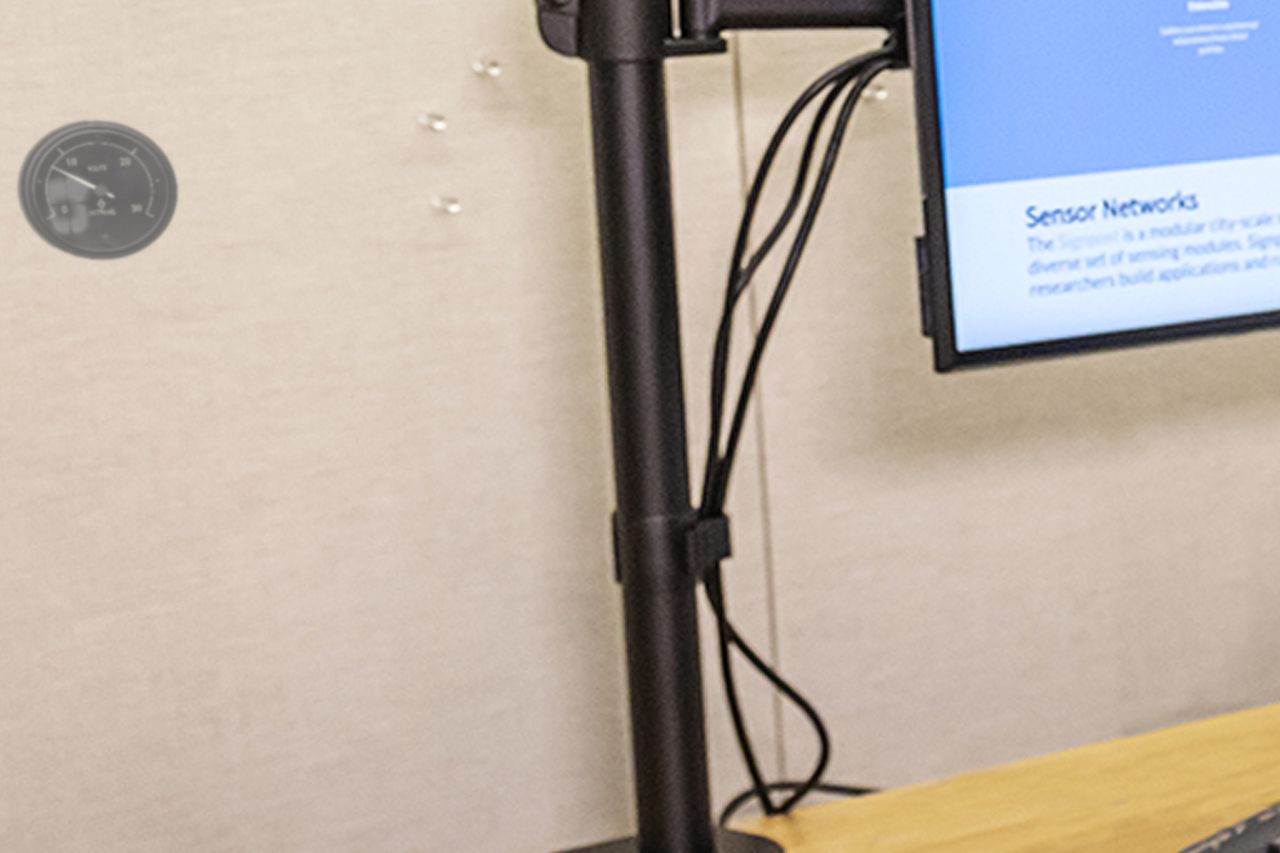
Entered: value=7.5 unit=V
